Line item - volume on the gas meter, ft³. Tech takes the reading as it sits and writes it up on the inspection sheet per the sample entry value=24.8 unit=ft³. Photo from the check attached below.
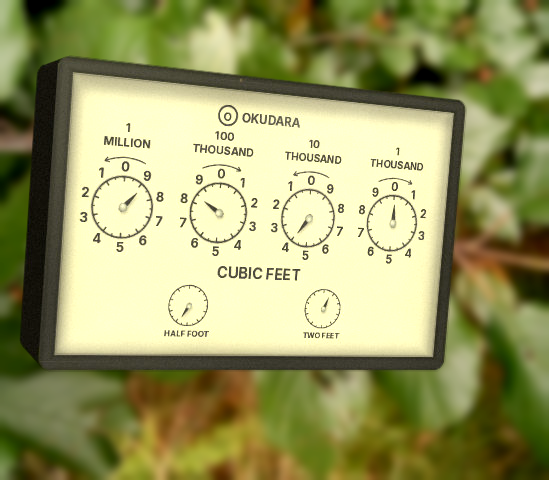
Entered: value=884000 unit=ft³
